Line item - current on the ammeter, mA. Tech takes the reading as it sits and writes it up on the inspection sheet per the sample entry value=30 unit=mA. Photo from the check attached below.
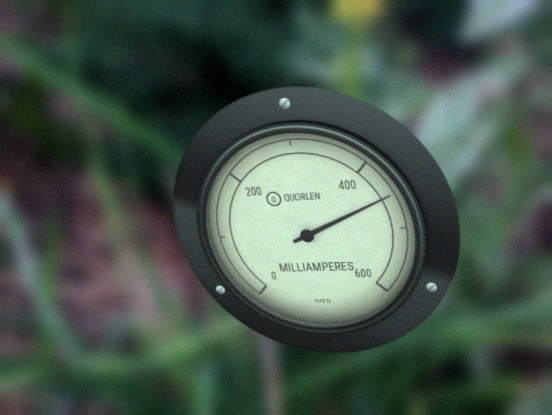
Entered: value=450 unit=mA
